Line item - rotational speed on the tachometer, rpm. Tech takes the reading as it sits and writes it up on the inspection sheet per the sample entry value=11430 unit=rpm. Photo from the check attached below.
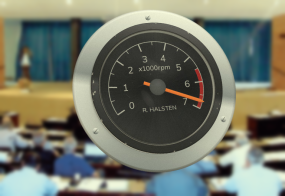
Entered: value=6750 unit=rpm
